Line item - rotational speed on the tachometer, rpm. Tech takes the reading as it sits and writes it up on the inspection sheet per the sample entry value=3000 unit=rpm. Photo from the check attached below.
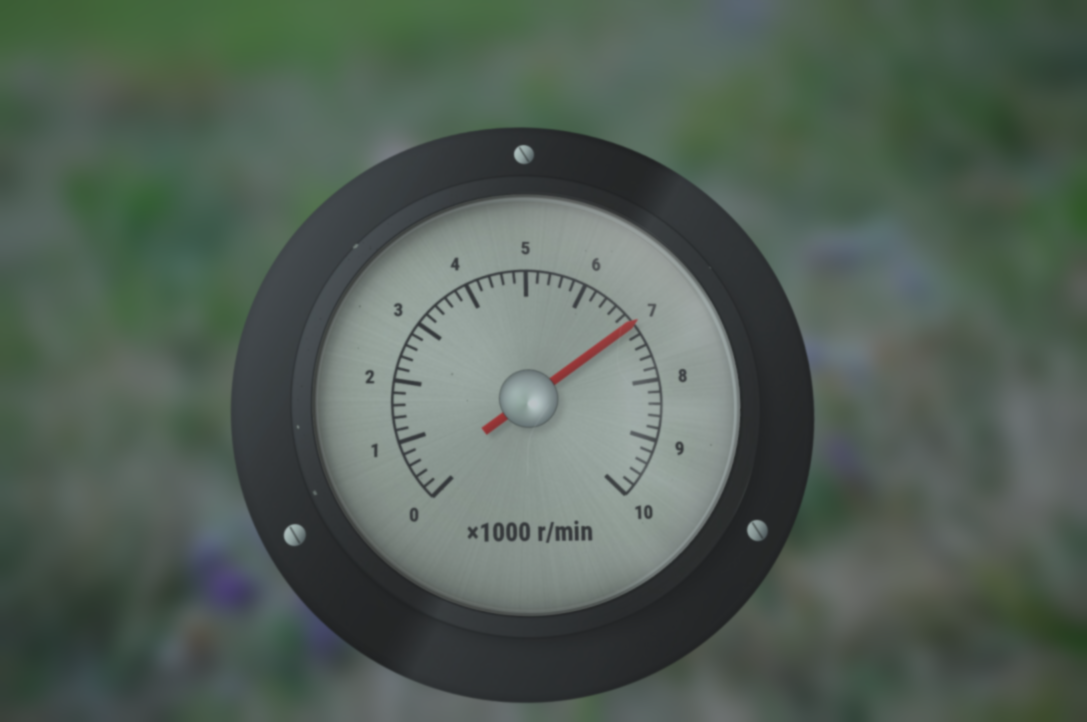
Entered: value=7000 unit=rpm
